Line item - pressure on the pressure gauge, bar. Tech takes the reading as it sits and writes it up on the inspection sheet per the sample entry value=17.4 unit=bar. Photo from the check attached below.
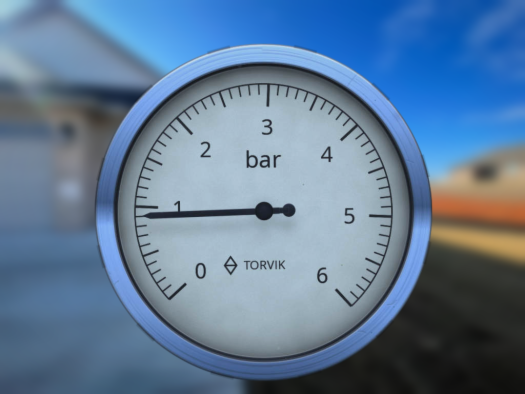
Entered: value=0.9 unit=bar
